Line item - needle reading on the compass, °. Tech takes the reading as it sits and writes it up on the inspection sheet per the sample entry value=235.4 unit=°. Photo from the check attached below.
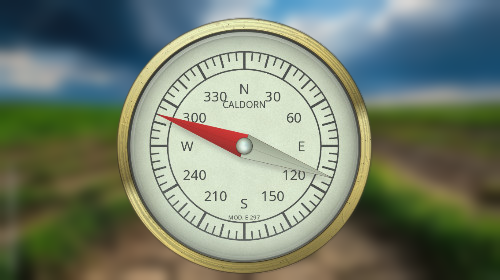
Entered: value=290 unit=°
